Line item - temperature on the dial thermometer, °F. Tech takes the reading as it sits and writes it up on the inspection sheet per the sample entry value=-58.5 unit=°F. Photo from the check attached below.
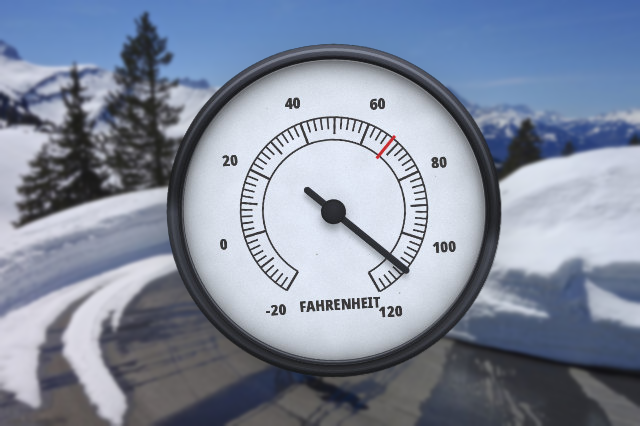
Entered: value=110 unit=°F
